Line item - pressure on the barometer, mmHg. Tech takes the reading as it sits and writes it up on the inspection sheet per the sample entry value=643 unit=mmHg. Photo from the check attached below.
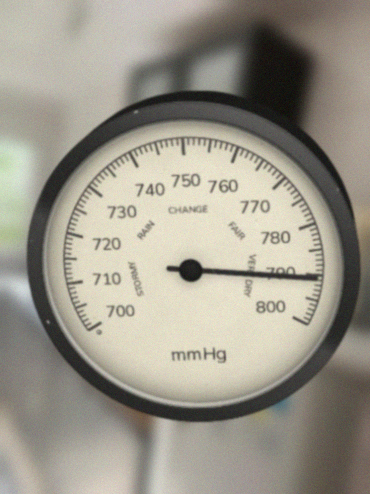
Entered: value=790 unit=mmHg
